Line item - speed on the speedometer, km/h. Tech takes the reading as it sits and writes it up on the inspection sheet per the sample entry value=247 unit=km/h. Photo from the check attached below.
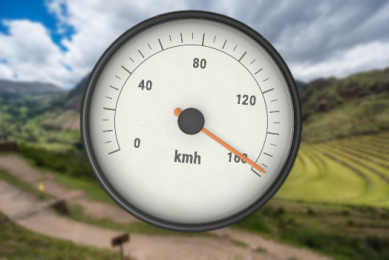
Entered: value=157.5 unit=km/h
